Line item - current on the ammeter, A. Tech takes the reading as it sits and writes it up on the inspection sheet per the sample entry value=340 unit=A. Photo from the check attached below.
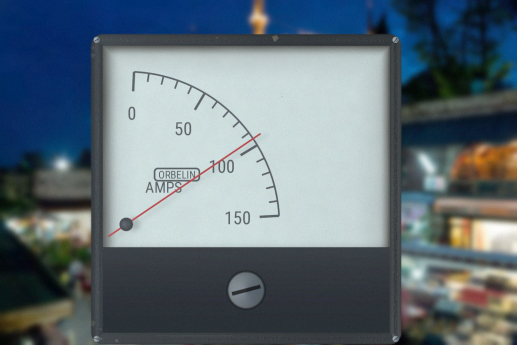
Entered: value=95 unit=A
